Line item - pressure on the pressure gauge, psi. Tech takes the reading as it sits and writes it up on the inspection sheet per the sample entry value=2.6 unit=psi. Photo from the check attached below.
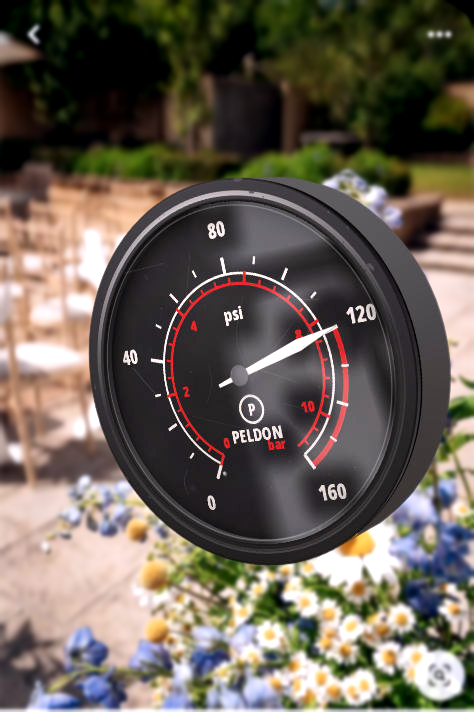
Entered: value=120 unit=psi
